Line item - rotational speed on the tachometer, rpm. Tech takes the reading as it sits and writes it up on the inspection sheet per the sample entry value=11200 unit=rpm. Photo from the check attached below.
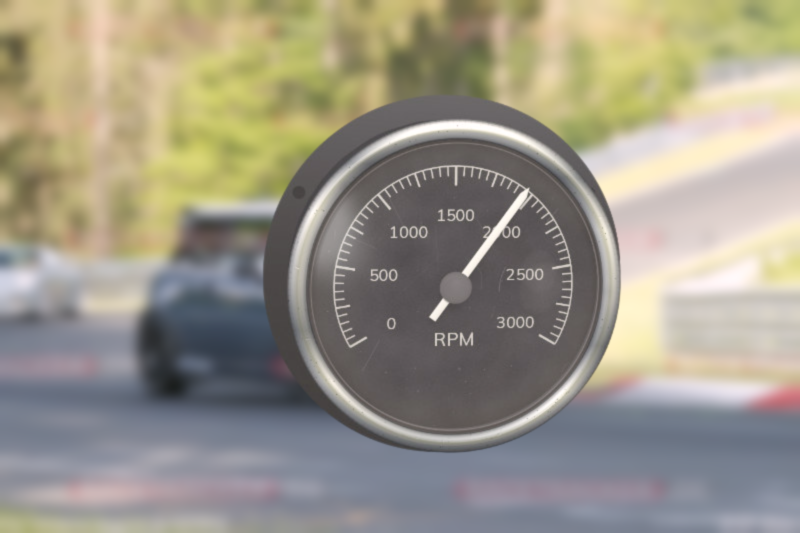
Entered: value=1950 unit=rpm
